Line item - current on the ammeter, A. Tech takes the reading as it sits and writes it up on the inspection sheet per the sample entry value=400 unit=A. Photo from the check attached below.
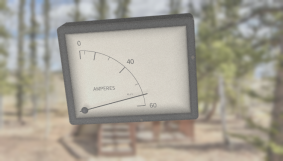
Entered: value=55 unit=A
